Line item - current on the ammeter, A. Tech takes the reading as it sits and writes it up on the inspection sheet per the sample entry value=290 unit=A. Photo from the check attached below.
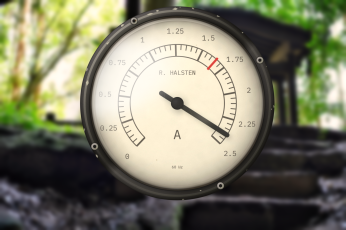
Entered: value=2.4 unit=A
